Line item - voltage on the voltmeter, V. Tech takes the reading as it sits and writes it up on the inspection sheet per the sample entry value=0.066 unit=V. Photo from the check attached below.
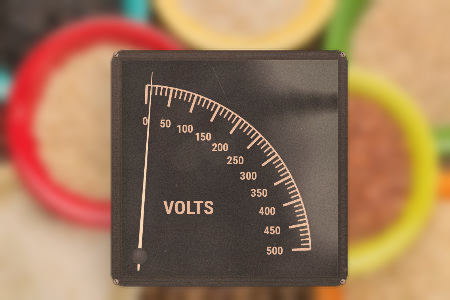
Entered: value=10 unit=V
